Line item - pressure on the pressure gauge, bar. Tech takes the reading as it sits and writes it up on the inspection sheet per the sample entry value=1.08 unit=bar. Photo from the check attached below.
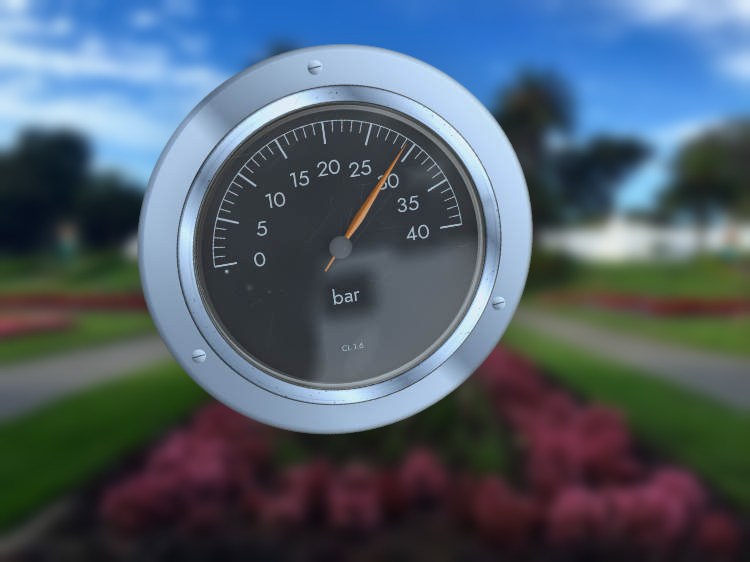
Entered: value=29 unit=bar
